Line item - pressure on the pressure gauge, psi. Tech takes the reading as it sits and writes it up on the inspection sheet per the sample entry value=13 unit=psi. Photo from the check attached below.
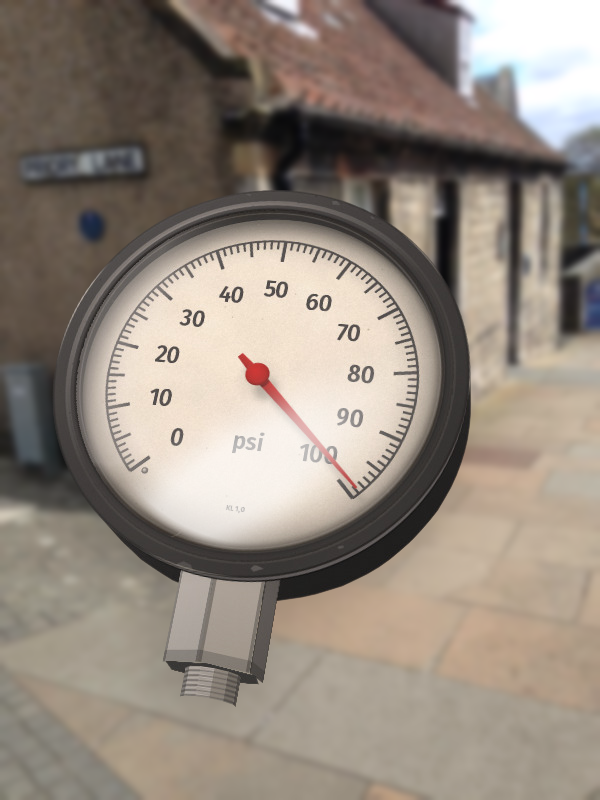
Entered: value=99 unit=psi
